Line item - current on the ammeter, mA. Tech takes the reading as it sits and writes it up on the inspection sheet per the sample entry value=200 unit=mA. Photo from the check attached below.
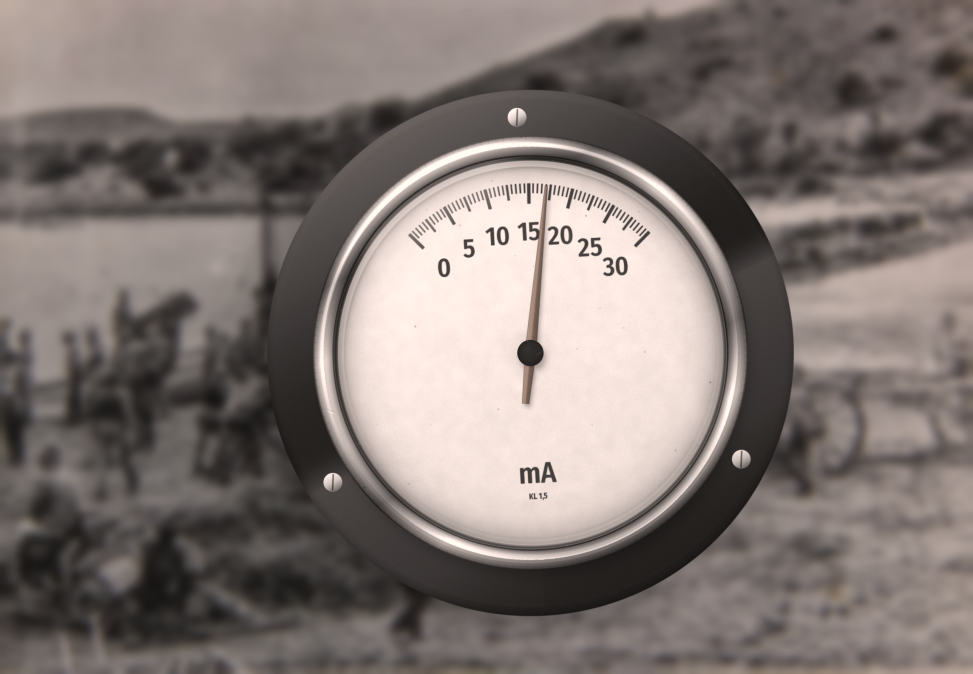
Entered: value=17 unit=mA
